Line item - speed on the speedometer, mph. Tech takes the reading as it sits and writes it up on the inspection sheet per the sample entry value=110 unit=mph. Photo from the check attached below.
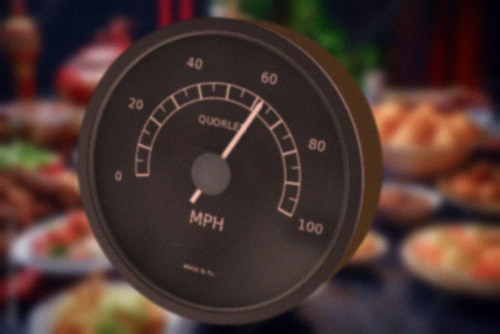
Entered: value=62.5 unit=mph
